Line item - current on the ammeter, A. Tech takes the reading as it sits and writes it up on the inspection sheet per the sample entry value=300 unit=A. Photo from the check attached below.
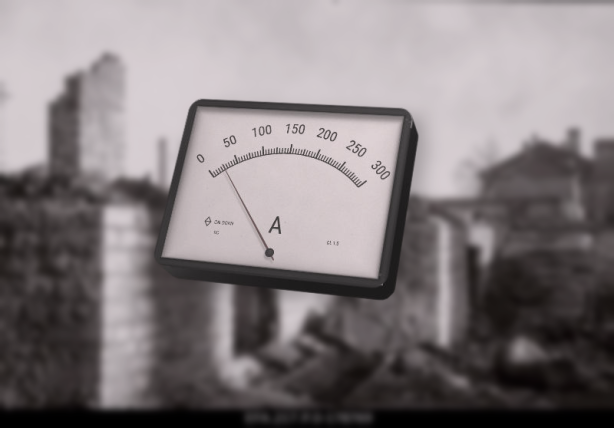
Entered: value=25 unit=A
